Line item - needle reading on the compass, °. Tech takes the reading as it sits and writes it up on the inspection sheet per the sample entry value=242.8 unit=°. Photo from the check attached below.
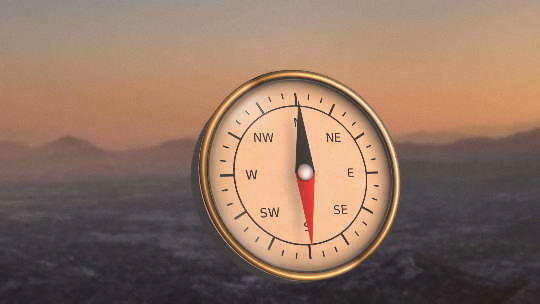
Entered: value=180 unit=°
